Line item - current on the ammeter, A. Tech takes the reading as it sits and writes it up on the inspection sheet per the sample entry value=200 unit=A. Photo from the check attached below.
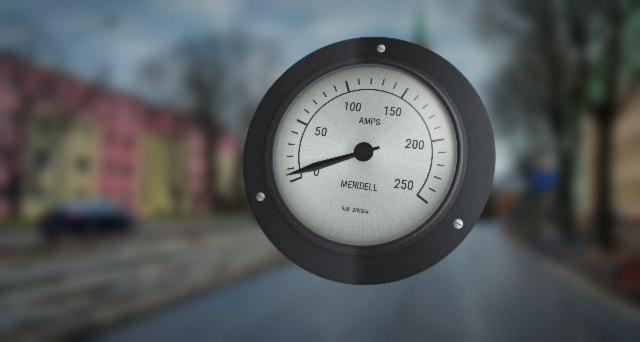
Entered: value=5 unit=A
